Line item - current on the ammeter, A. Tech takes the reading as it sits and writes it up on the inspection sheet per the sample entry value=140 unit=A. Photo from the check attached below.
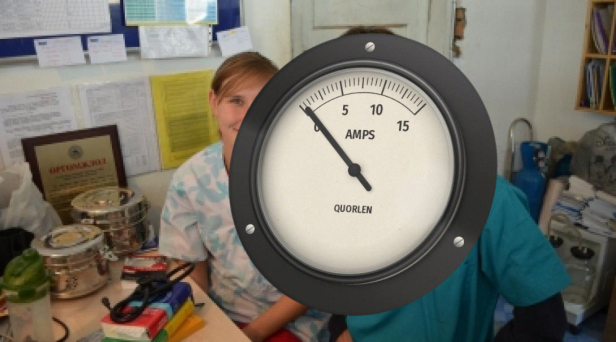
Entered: value=0.5 unit=A
